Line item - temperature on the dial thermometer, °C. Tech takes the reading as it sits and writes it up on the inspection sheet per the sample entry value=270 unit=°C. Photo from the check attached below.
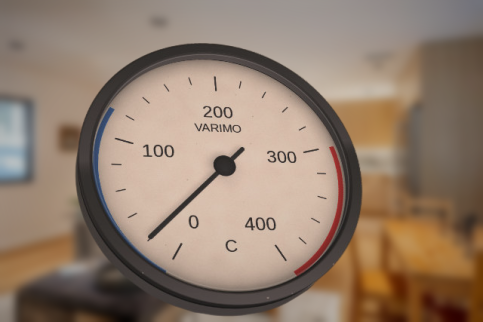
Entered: value=20 unit=°C
